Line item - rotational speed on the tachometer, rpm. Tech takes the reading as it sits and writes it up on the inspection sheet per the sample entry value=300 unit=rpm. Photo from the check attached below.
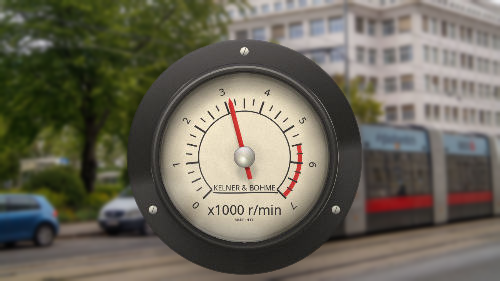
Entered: value=3125 unit=rpm
